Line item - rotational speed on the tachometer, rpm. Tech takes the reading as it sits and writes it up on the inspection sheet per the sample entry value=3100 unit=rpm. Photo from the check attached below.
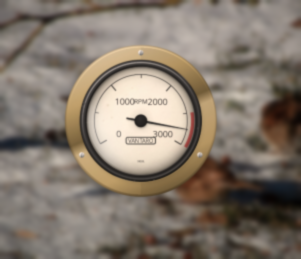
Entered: value=2750 unit=rpm
